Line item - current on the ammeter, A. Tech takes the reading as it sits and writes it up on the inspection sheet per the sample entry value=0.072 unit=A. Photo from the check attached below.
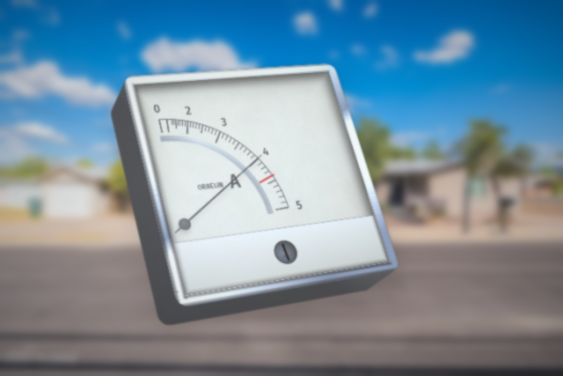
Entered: value=4 unit=A
